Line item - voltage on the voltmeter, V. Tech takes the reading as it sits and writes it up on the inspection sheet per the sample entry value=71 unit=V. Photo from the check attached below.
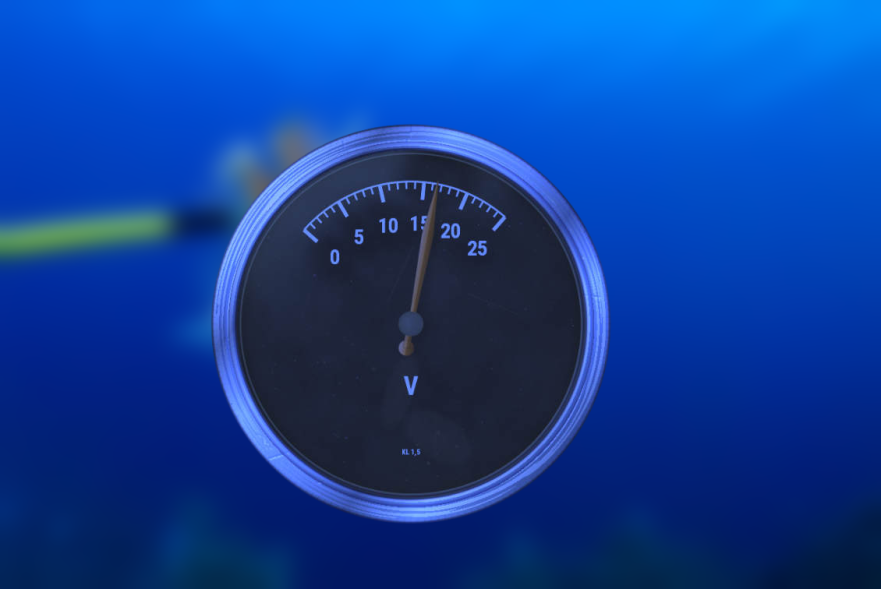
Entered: value=16.5 unit=V
